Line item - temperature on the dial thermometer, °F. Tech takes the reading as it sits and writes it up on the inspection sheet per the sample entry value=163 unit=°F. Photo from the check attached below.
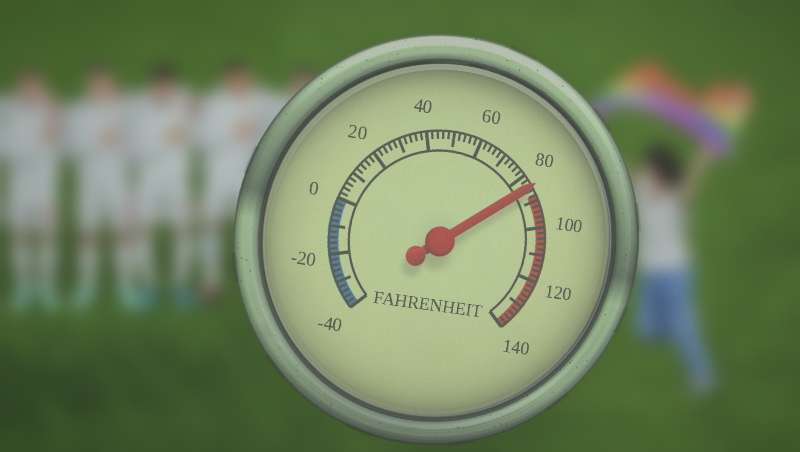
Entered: value=84 unit=°F
